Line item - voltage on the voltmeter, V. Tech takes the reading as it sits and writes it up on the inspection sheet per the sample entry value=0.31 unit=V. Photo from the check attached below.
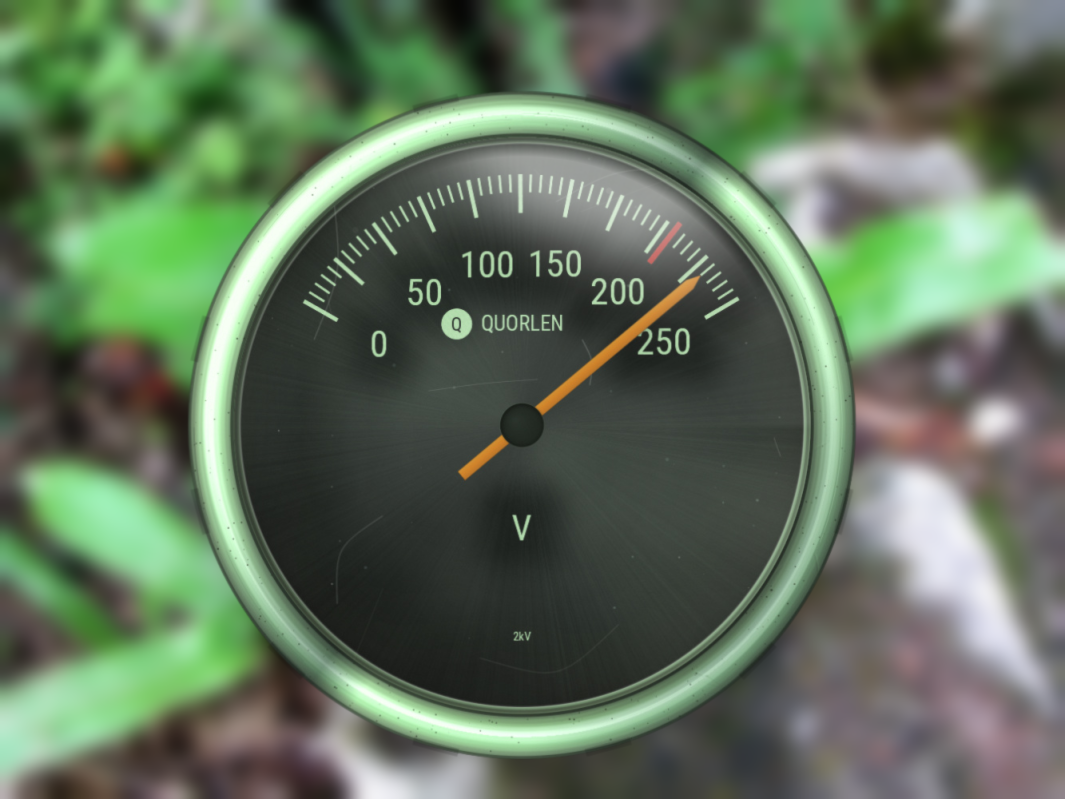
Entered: value=230 unit=V
